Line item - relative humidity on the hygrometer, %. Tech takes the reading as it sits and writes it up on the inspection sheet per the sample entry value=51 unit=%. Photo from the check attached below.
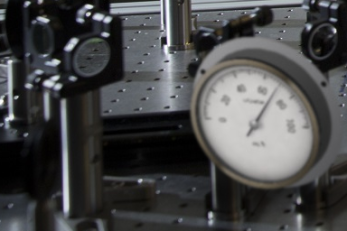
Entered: value=70 unit=%
